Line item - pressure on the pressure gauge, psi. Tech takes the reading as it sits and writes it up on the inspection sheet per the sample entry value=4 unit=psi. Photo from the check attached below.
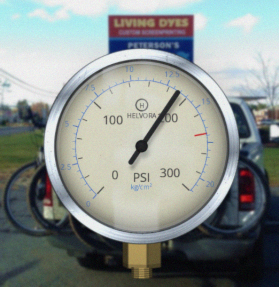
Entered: value=190 unit=psi
